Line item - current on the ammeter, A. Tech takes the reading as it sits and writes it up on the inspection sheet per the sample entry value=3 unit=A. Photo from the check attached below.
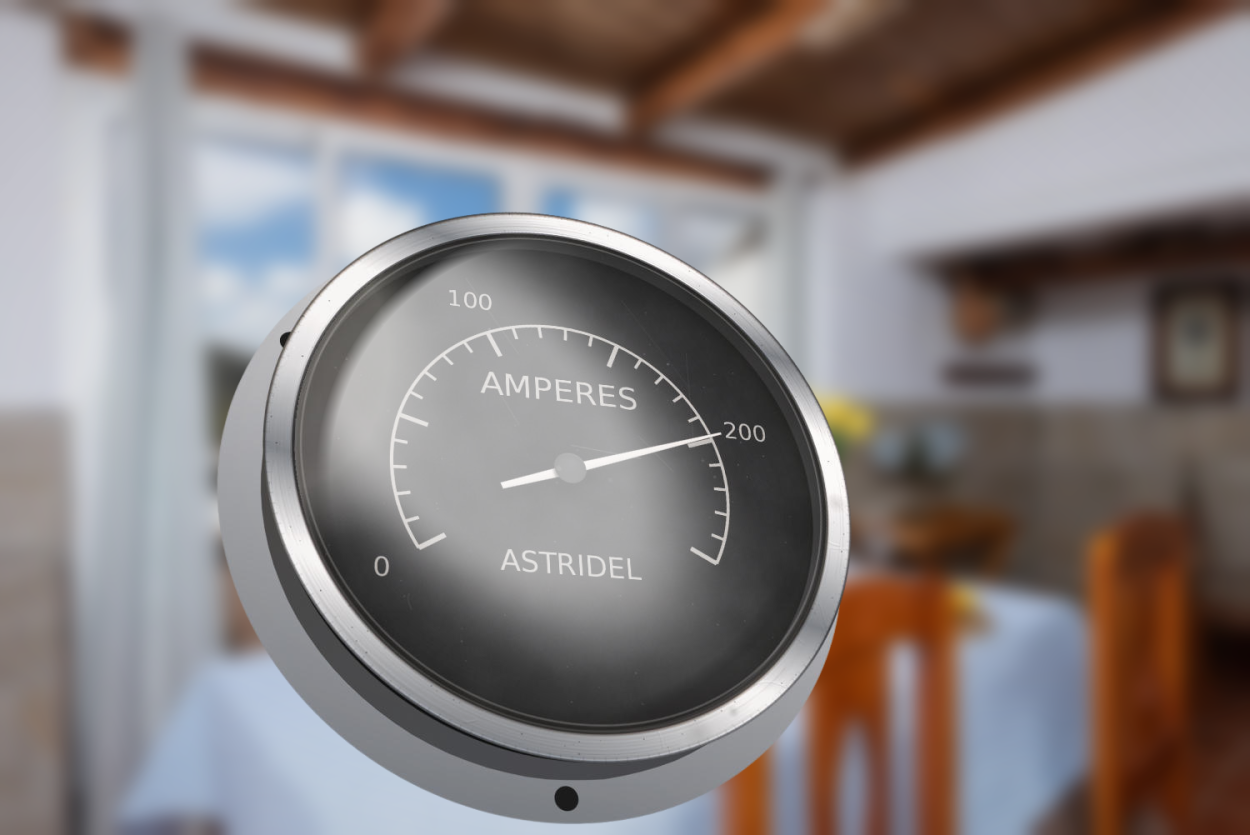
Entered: value=200 unit=A
